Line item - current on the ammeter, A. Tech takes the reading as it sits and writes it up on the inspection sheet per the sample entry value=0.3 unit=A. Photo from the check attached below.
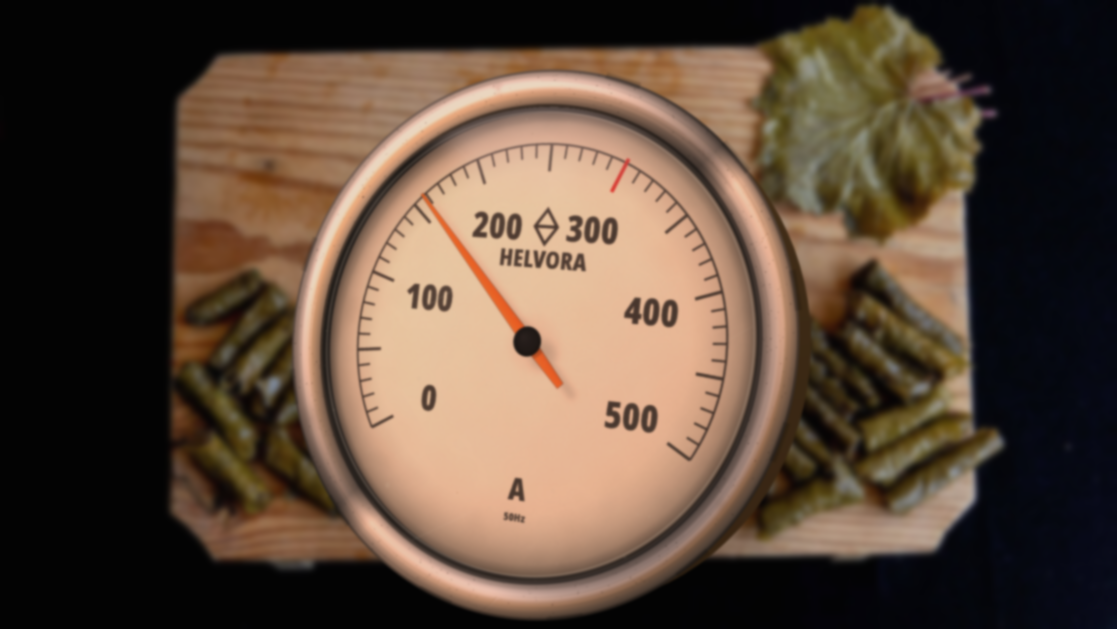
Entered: value=160 unit=A
